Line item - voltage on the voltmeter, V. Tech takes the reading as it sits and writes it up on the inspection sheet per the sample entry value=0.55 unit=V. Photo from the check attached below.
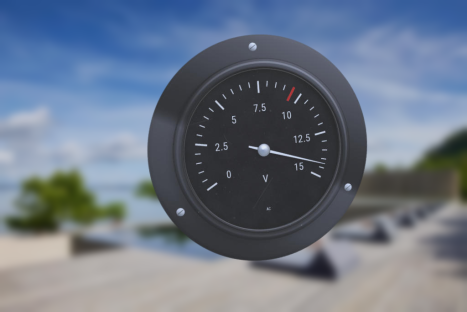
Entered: value=14.25 unit=V
